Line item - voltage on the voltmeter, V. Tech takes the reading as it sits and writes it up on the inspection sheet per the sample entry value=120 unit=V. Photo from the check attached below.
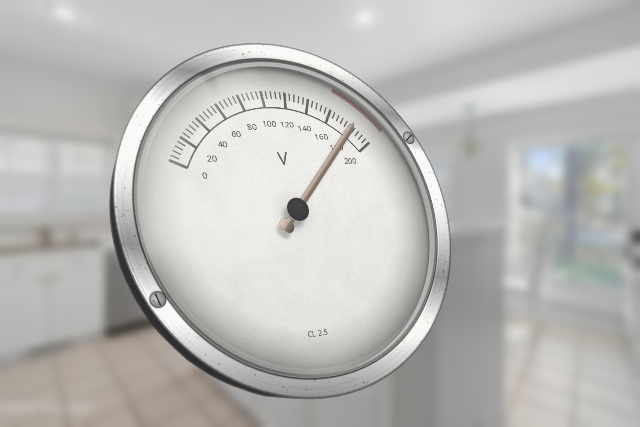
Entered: value=180 unit=V
